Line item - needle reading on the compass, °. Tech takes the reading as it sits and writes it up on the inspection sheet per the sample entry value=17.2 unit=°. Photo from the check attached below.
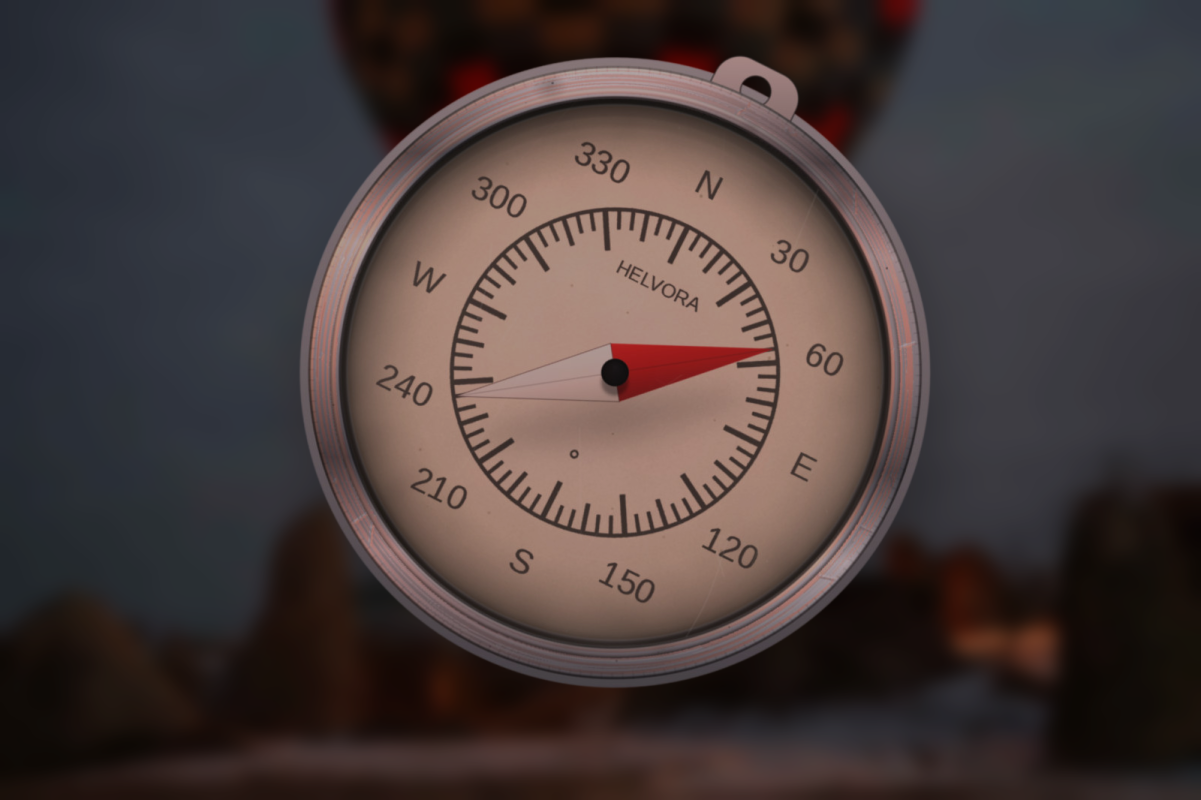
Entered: value=55 unit=°
